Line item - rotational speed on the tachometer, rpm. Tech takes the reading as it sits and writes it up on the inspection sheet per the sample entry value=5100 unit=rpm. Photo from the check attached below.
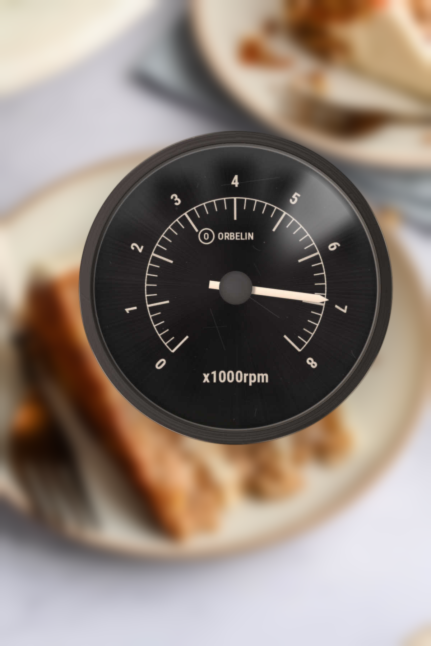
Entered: value=6900 unit=rpm
